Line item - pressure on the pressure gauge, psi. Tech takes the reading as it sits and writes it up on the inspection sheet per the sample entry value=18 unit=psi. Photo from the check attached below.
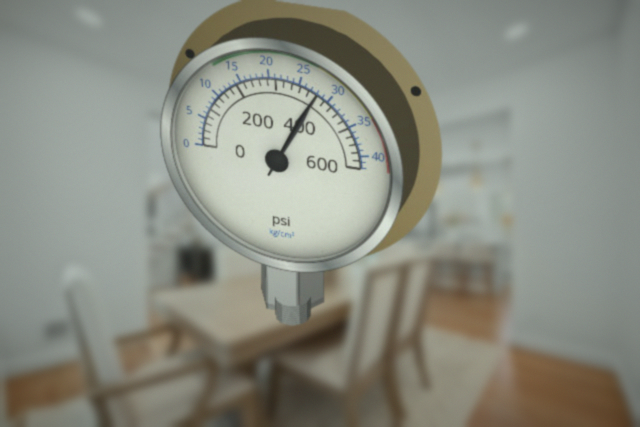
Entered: value=400 unit=psi
